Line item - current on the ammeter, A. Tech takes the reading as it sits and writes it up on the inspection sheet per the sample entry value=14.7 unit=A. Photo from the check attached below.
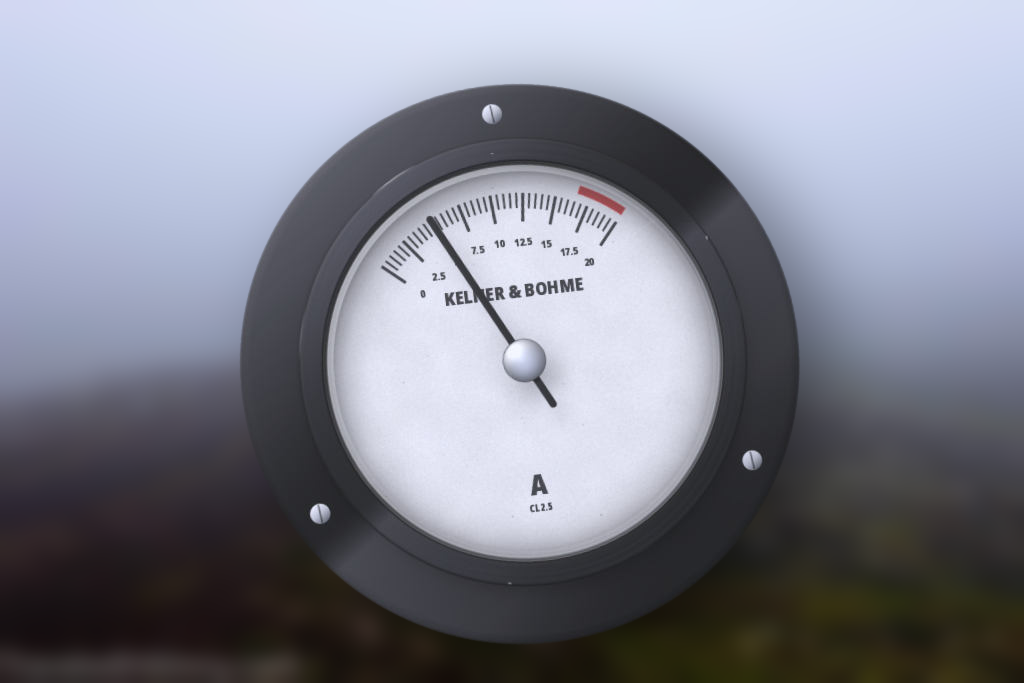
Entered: value=5 unit=A
